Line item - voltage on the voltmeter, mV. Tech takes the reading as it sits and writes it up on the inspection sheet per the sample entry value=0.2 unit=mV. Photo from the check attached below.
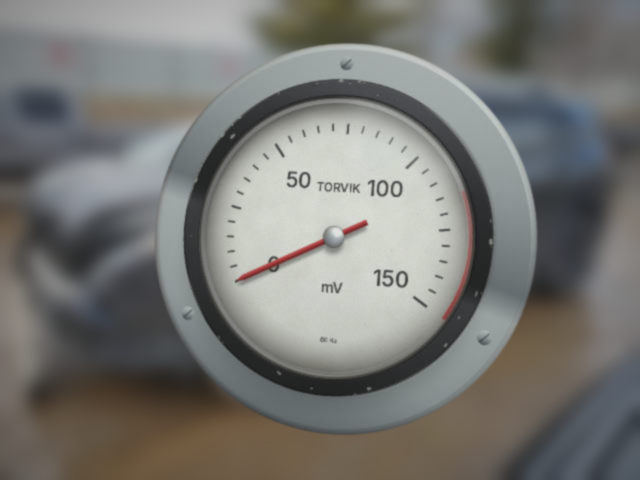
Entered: value=0 unit=mV
